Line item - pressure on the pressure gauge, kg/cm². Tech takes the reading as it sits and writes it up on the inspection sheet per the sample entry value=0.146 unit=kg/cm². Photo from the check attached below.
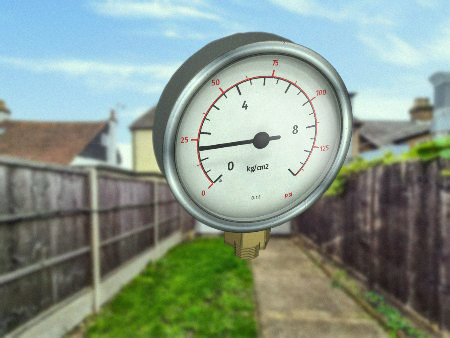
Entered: value=1.5 unit=kg/cm²
